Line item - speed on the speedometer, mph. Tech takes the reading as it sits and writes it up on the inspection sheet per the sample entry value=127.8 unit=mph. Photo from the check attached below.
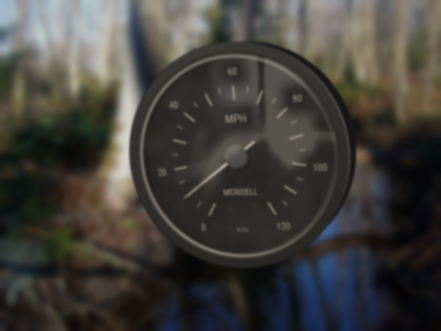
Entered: value=10 unit=mph
